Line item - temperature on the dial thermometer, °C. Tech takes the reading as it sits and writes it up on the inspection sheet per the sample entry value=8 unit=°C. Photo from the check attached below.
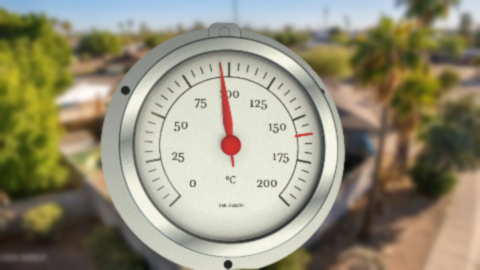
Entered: value=95 unit=°C
